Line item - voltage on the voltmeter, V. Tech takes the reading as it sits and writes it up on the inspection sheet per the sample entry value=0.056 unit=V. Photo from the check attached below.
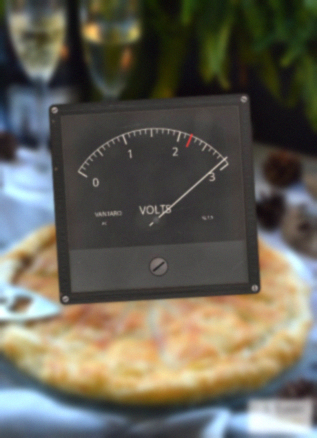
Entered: value=2.9 unit=V
